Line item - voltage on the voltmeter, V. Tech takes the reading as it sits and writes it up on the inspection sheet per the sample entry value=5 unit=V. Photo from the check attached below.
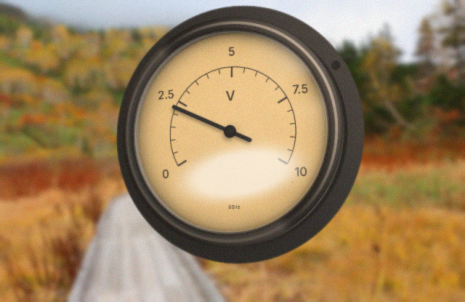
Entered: value=2.25 unit=V
